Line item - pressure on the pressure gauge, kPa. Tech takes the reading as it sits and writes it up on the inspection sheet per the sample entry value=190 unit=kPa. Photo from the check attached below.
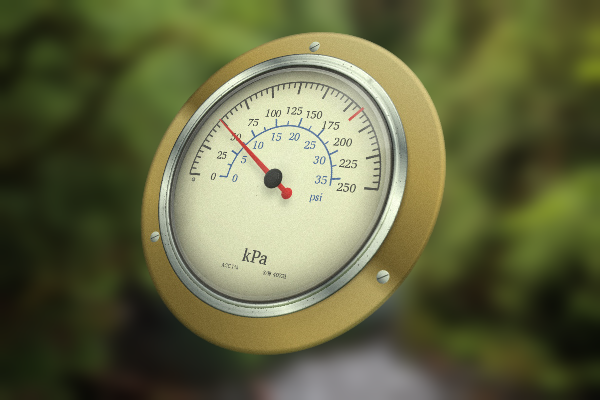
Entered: value=50 unit=kPa
